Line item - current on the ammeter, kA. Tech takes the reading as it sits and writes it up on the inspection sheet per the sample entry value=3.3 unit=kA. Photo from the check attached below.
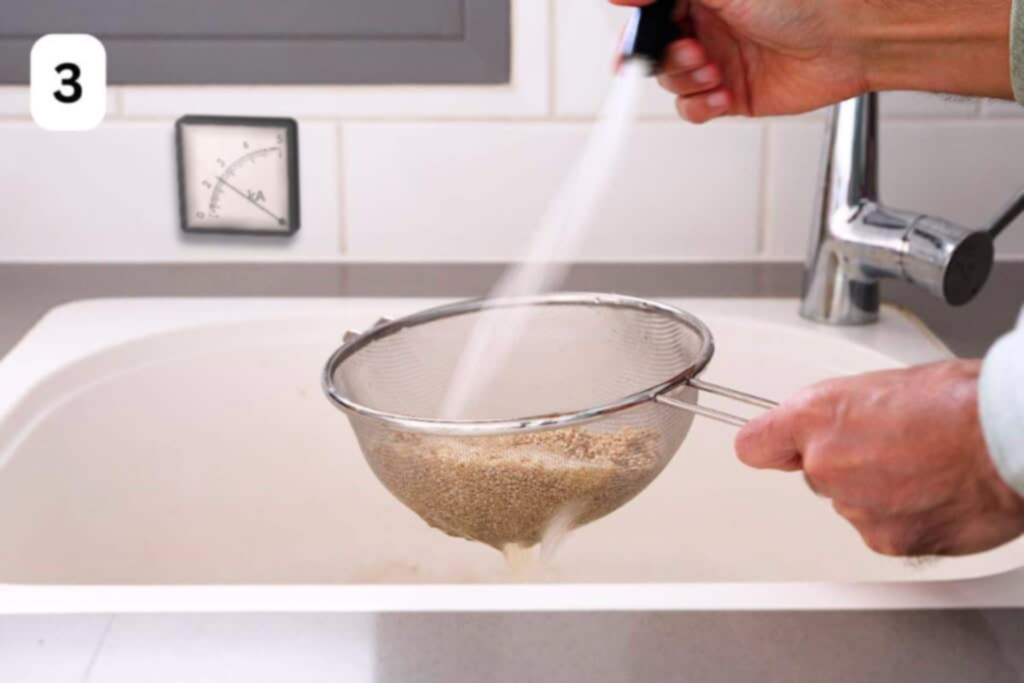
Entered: value=2.5 unit=kA
